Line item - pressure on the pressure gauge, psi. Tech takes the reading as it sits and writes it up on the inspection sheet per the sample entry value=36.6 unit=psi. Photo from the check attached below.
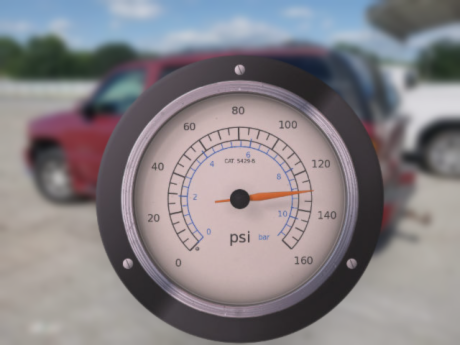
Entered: value=130 unit=psi
